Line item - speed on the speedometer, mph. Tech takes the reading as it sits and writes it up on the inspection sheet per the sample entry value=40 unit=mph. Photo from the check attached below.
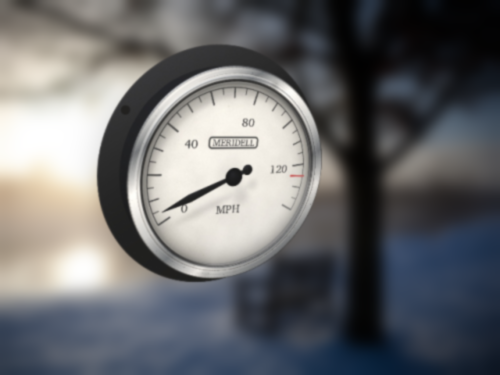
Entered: value=5 unit=mph
